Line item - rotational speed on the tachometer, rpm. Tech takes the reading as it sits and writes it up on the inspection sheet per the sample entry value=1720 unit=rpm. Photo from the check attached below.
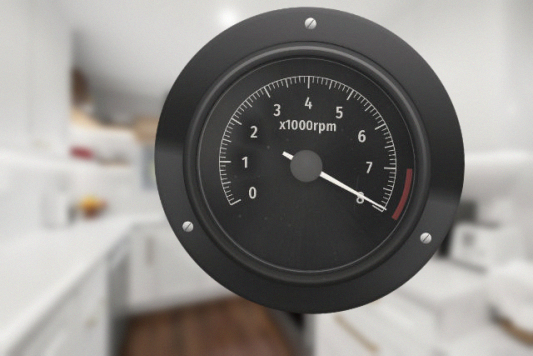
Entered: value=7900 unit=rpm
